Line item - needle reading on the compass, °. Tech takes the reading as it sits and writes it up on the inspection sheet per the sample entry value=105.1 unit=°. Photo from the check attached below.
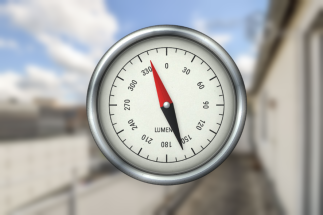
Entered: value=340 unit=°
